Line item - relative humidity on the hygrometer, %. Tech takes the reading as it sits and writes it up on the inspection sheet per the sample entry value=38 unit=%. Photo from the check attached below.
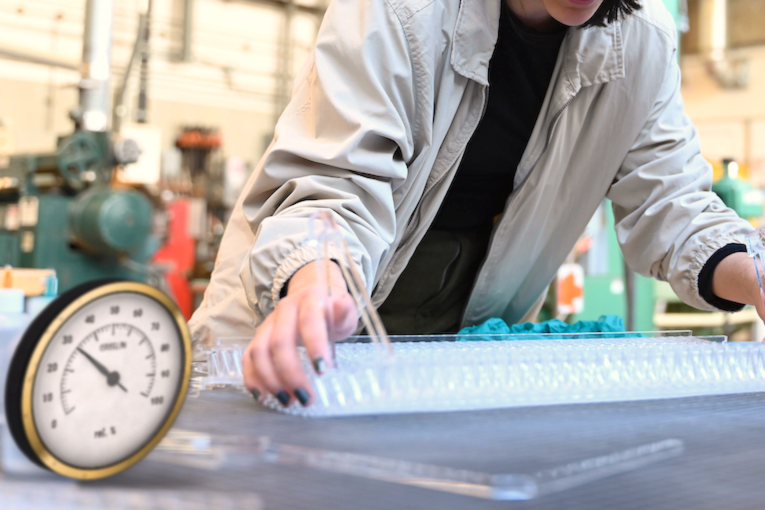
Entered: value=30 unit=%
